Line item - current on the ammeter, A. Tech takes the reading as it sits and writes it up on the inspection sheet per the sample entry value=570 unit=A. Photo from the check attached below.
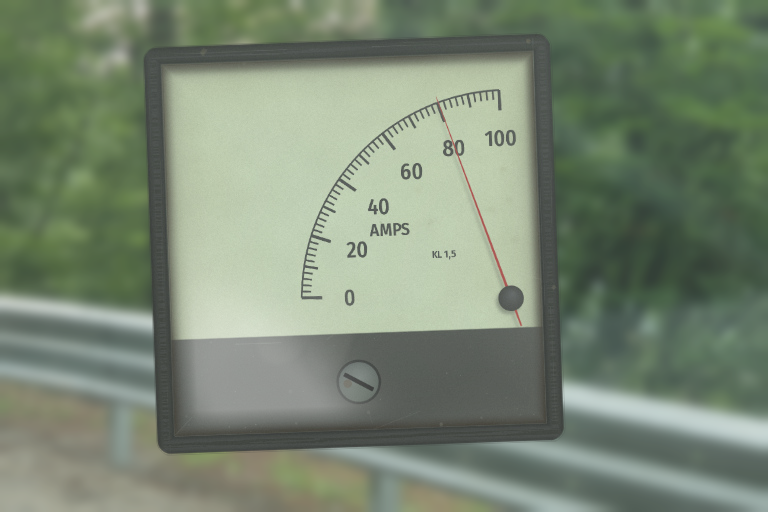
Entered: value=80 unit=A
